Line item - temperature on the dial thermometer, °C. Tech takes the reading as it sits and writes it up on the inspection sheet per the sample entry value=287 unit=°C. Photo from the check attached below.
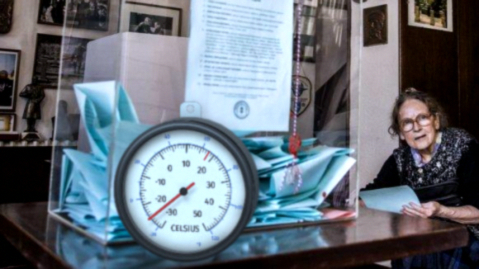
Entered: value=-25 unit=°C
